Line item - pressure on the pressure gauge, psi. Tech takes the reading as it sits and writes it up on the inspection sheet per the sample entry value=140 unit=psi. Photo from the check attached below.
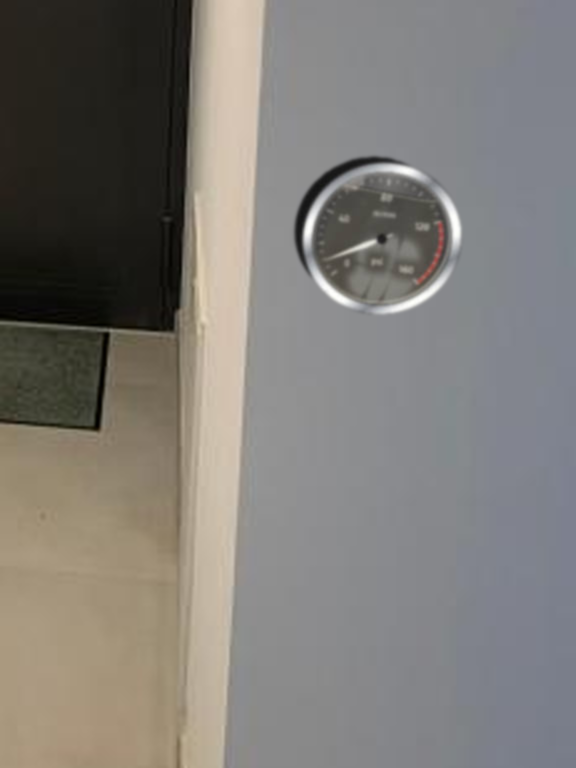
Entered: value=10 unit=psi
